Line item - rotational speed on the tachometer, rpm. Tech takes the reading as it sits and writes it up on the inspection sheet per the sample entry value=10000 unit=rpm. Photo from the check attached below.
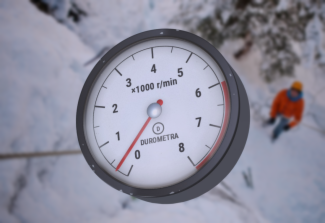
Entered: value=250 unit=rpm
